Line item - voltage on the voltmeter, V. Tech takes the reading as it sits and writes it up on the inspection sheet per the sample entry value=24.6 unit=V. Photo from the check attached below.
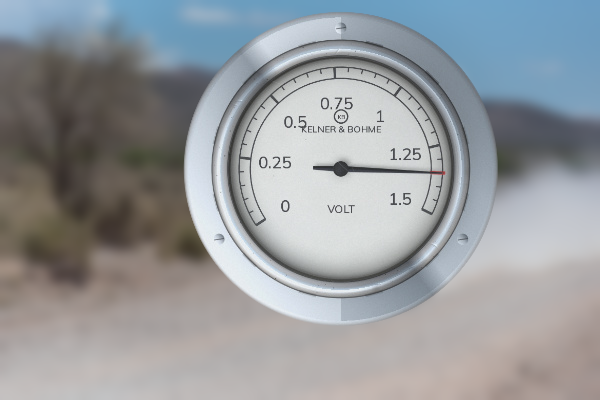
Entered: value=1.35 unit=V
